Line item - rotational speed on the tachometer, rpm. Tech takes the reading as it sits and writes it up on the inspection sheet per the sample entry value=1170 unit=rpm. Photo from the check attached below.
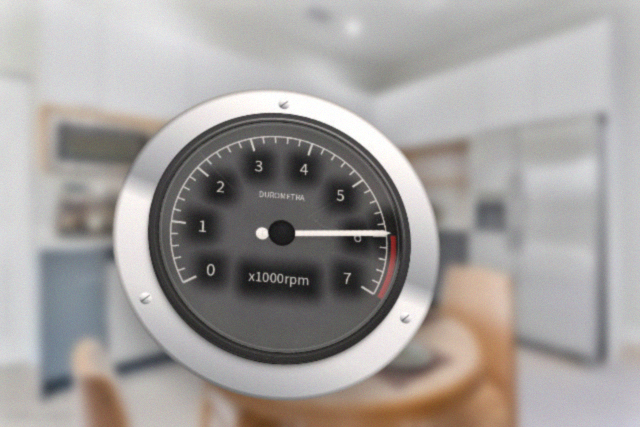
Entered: value=6000 unit=rpm
